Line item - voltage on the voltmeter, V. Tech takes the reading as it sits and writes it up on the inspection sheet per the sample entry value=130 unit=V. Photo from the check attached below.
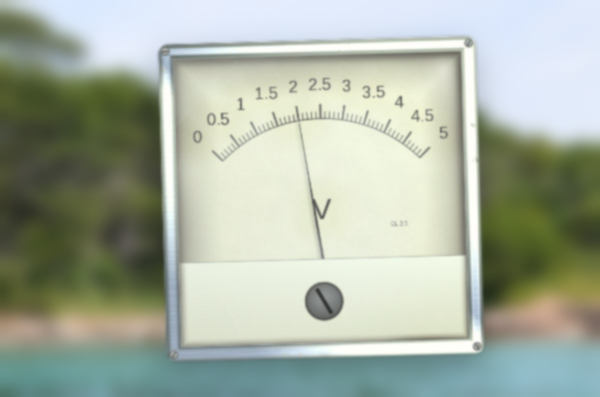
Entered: value=2 unit=V
